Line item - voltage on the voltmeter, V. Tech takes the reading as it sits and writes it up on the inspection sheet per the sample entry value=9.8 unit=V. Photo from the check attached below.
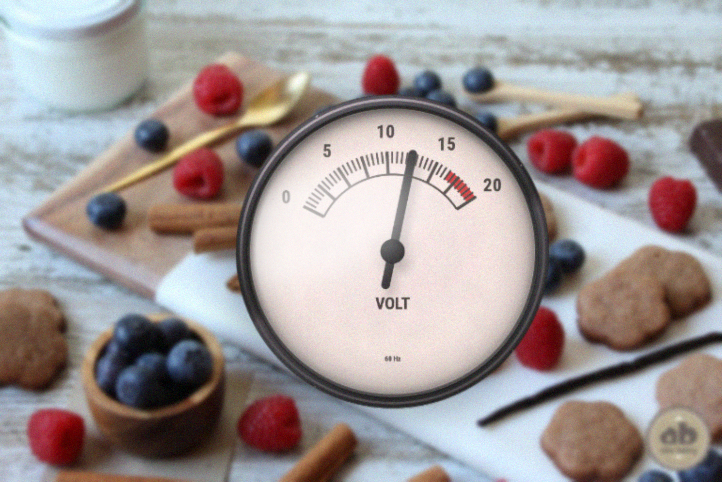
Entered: value=12.5 unit=V
